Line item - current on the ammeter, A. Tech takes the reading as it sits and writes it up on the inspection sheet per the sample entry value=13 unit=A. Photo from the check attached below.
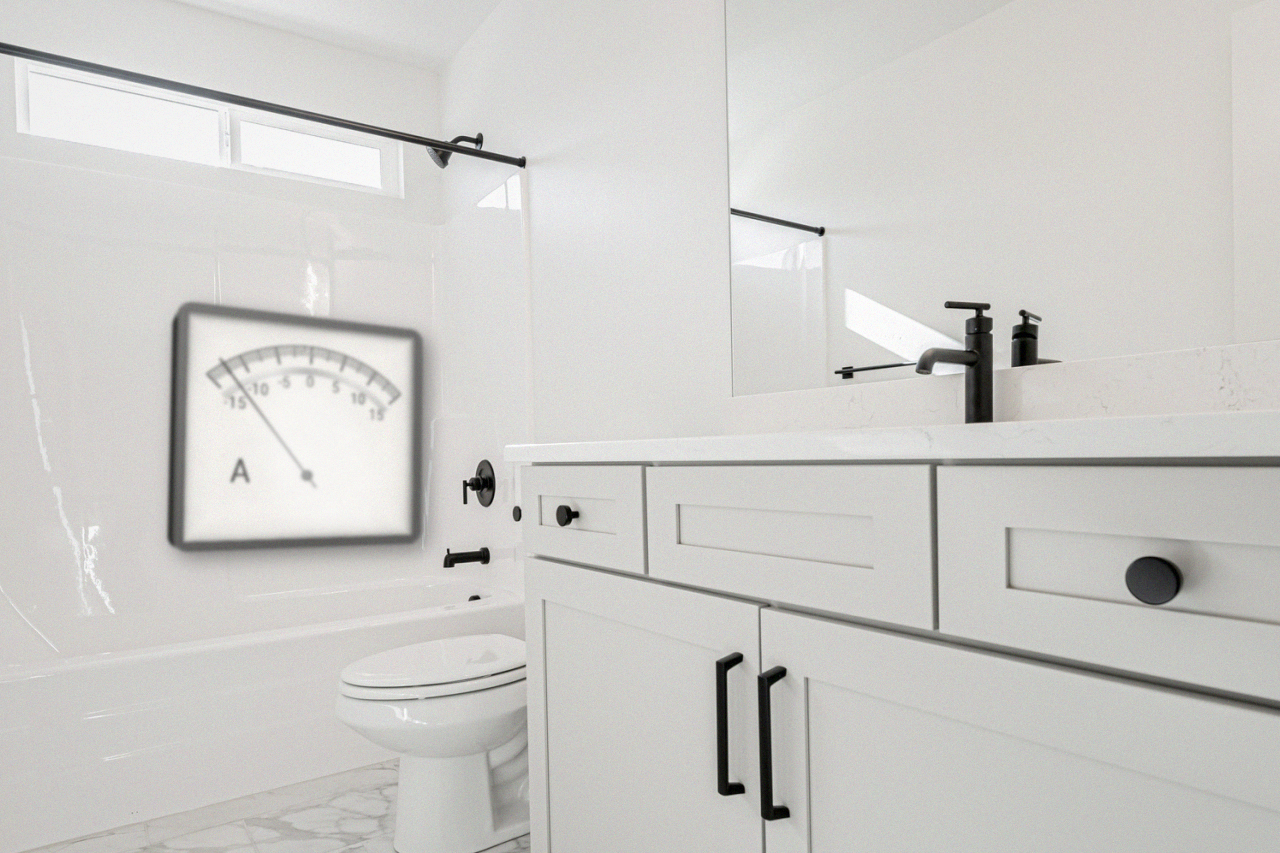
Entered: value=-12.5 unit=A
